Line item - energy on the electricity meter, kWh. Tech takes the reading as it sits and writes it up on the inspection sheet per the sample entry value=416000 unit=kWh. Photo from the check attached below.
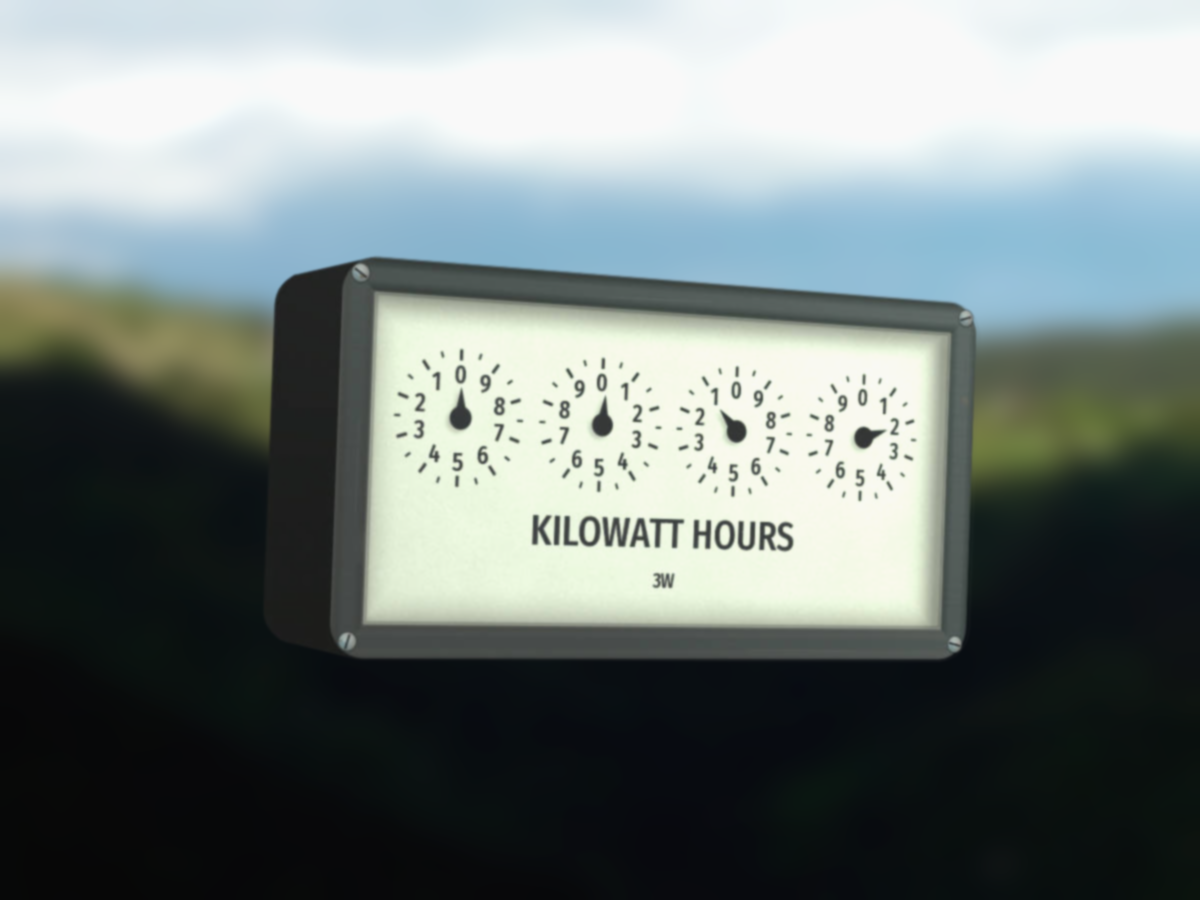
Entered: value=12 unit=kWh
